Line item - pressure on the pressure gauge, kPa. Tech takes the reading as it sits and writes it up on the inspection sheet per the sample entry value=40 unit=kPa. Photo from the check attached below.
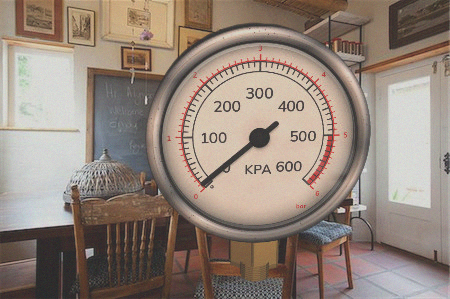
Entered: value=10 unit=kPa
